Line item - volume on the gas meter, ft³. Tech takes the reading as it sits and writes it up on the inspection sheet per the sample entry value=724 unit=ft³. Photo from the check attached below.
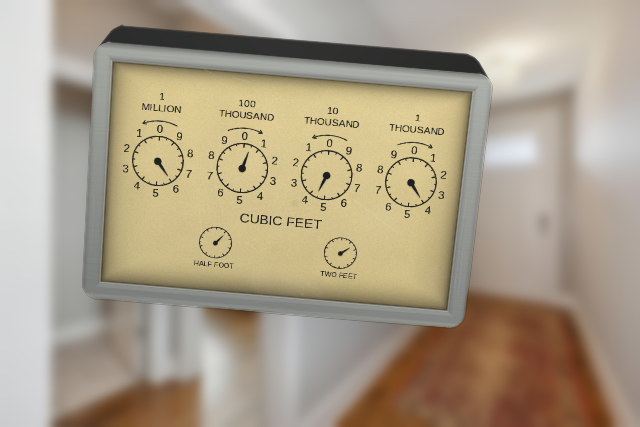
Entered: value=604400 unit=ft³
